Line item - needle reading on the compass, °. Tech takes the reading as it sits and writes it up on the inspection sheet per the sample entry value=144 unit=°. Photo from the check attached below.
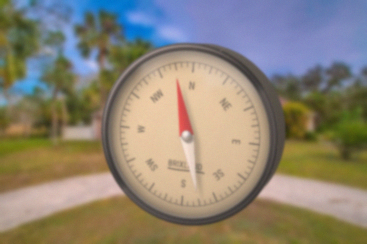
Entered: value=345 unit=°
